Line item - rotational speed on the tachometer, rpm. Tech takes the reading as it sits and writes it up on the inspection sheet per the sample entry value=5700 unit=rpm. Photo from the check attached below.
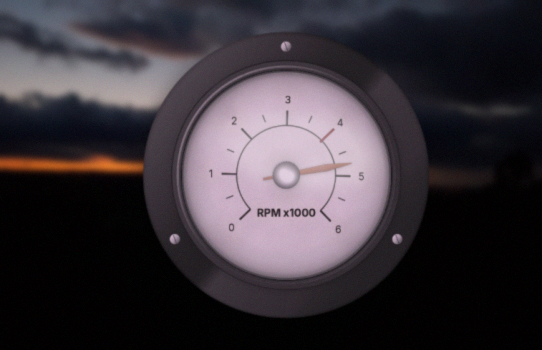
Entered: value=4750 unit=rpm
